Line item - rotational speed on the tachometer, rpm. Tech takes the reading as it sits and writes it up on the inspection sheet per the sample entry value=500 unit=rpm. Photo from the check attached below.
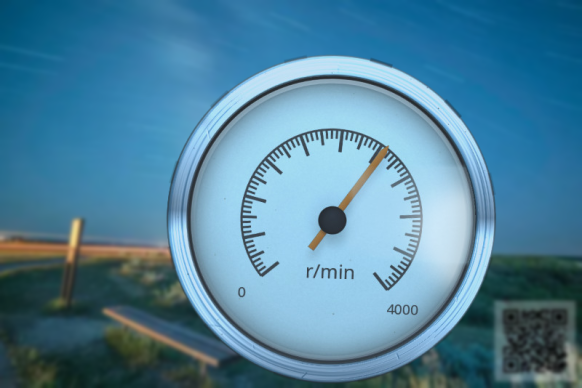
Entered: value=2450 unit=rpm
